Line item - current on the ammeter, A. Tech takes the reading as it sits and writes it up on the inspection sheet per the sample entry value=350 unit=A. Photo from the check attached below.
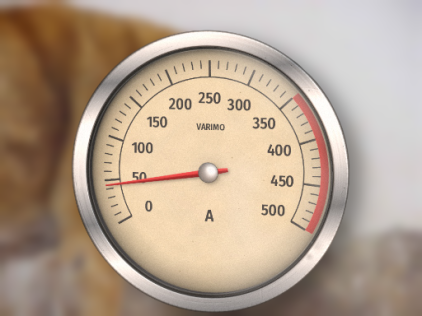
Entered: value=45 unit=A
